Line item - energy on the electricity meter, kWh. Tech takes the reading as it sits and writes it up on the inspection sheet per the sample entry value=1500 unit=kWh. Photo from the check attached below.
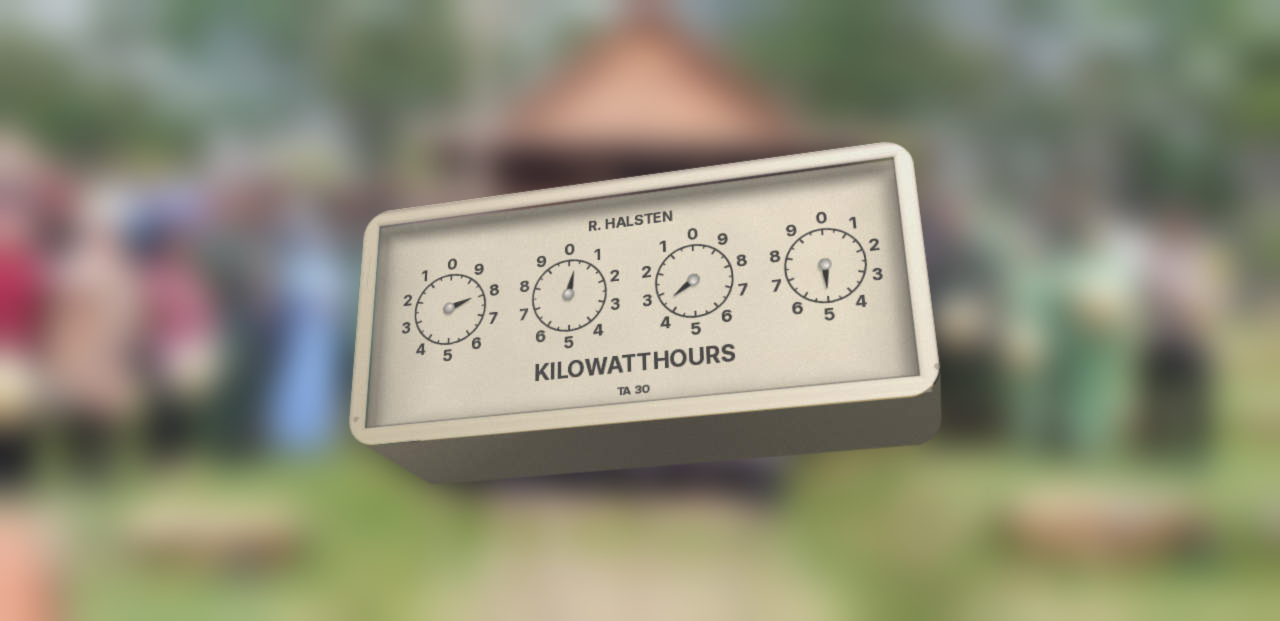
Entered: value=8035 unit=kWh
